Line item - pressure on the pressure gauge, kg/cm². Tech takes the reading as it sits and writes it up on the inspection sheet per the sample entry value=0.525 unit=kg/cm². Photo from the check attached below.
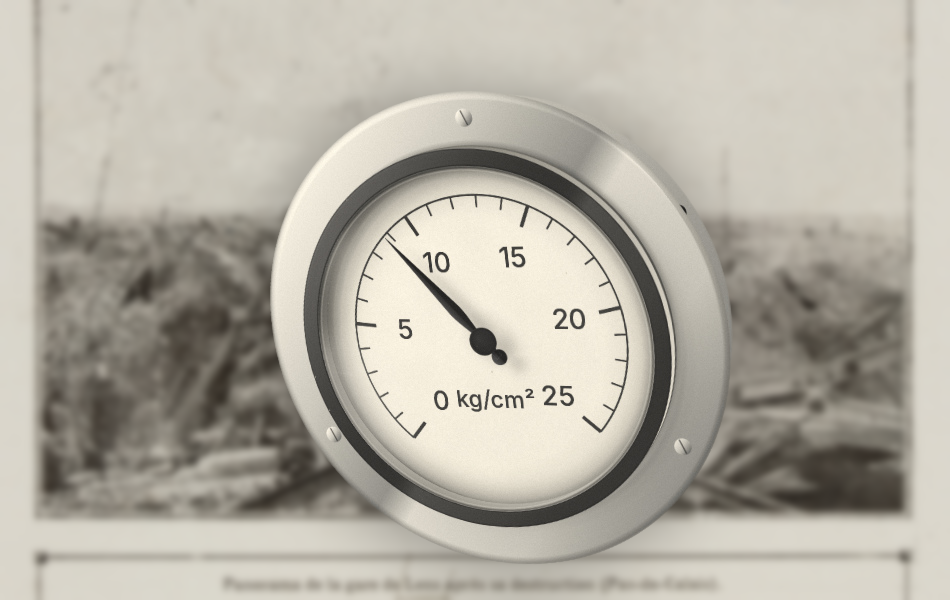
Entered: value=9 unit=kg/cm²
